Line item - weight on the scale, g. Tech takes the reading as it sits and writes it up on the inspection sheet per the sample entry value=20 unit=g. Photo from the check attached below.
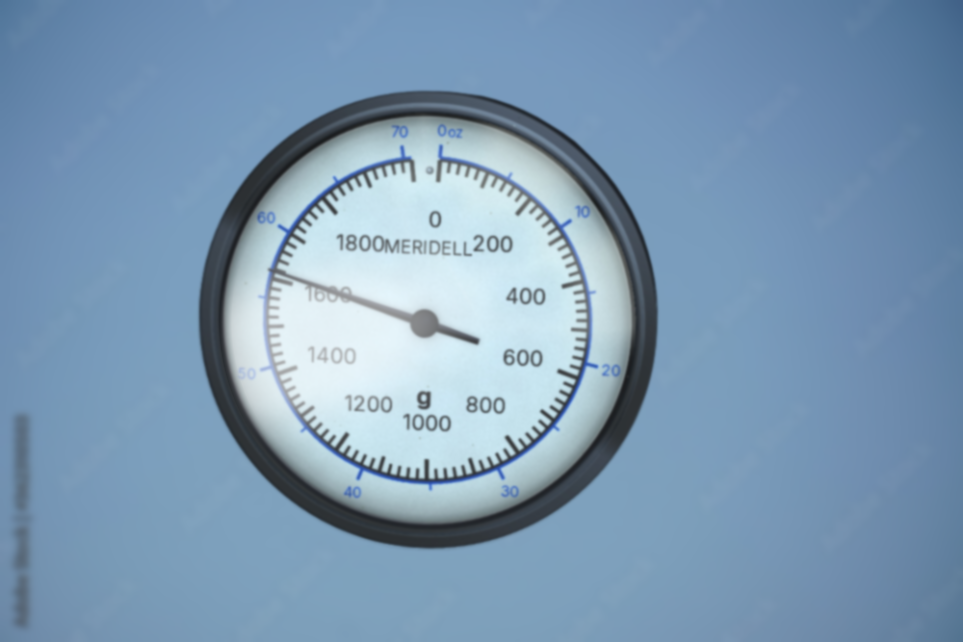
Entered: value=1620 unit=g
